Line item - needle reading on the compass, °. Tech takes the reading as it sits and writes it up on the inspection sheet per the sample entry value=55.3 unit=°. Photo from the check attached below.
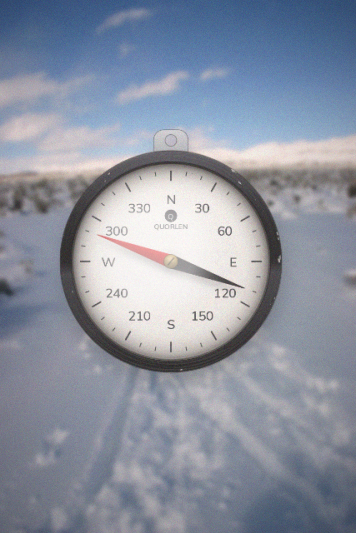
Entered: value=290 unit=°
